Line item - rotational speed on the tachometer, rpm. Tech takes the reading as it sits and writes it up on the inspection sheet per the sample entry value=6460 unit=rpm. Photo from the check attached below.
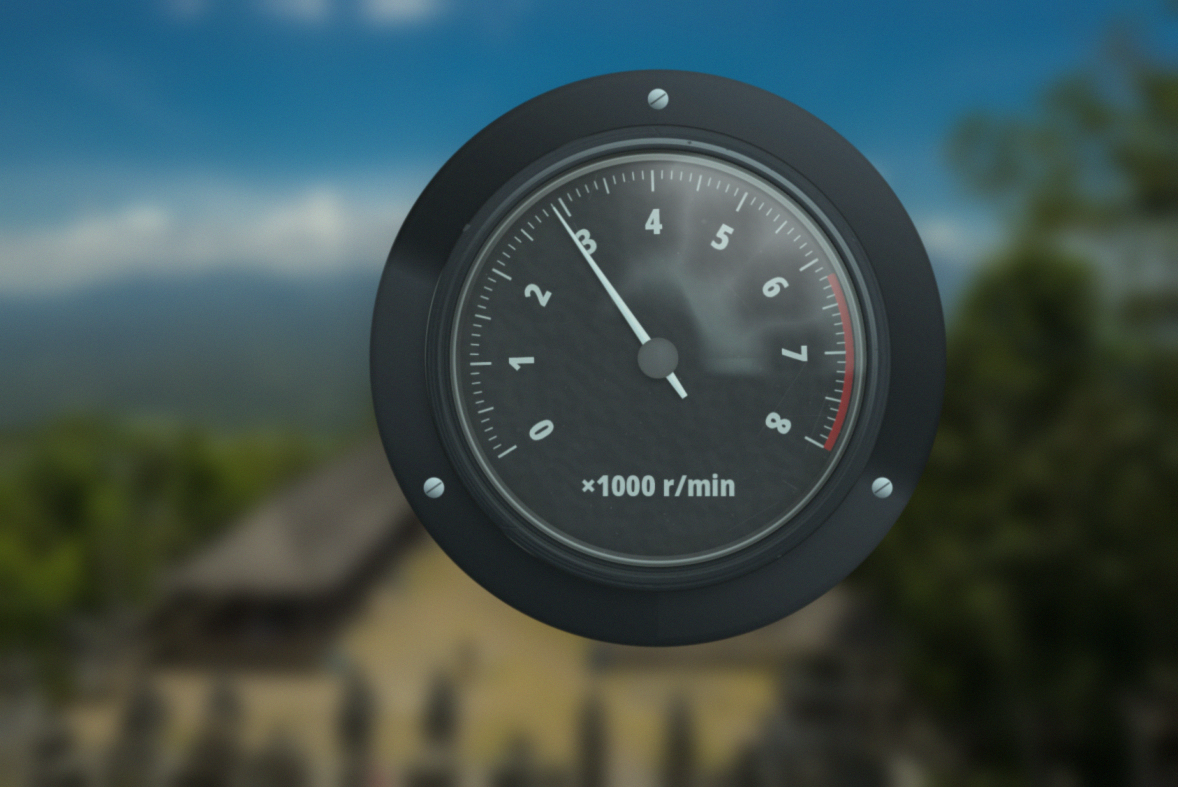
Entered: value=2900 unit=rpm
